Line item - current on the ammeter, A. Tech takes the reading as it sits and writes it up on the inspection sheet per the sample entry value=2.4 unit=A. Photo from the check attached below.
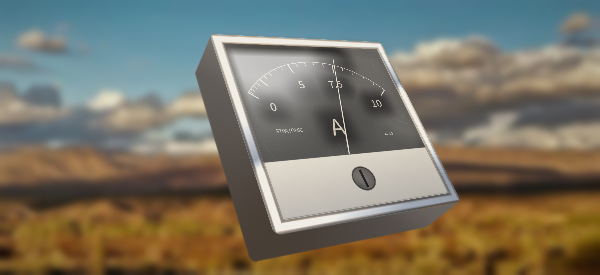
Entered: value=7.5 unit=A
